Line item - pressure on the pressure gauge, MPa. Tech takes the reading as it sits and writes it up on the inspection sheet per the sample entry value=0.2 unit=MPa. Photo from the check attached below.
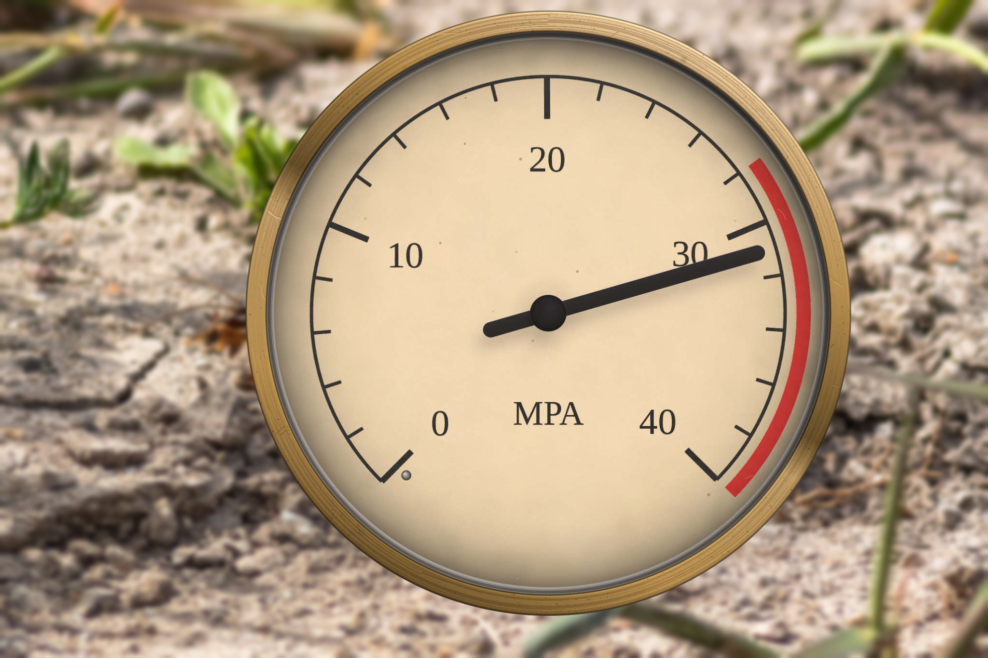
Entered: value=31 unit=MPa
